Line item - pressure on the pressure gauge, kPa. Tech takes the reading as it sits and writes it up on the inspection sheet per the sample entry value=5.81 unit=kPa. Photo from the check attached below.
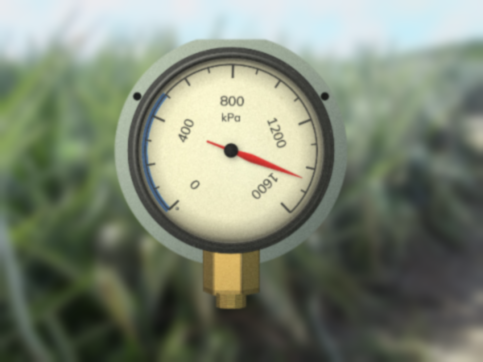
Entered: value=1450 unit=kPa
